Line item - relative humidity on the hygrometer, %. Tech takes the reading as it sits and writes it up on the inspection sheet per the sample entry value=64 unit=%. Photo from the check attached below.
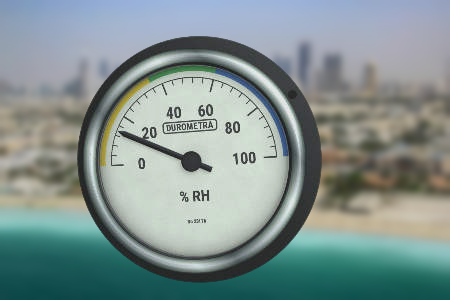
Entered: value=14 unit=%
